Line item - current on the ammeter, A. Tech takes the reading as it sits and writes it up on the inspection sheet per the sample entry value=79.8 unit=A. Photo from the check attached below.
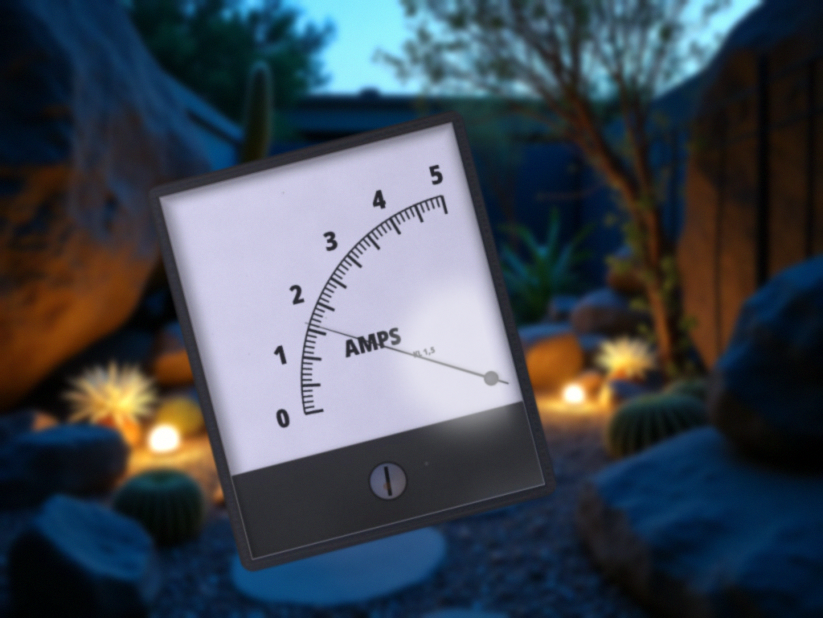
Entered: value=1.6 unit=A
